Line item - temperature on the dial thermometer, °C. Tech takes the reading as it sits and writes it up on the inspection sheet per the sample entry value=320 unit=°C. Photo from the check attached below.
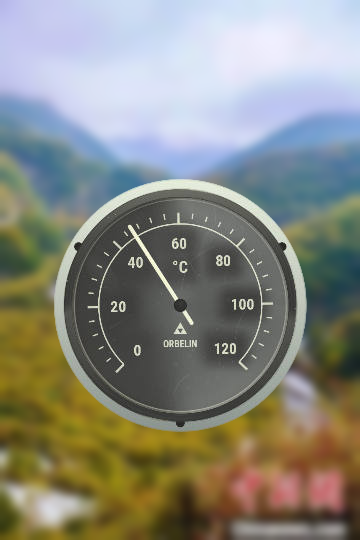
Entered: value=46 unit=°C
